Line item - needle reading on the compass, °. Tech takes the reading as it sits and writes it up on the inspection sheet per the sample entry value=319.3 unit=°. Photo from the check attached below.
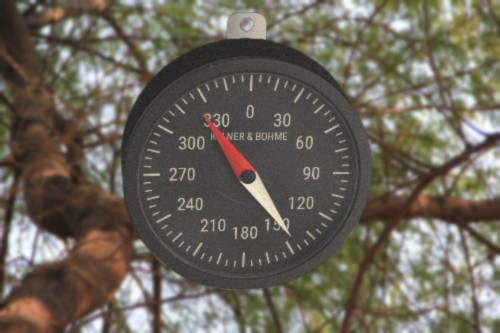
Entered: value=325 unit=°
